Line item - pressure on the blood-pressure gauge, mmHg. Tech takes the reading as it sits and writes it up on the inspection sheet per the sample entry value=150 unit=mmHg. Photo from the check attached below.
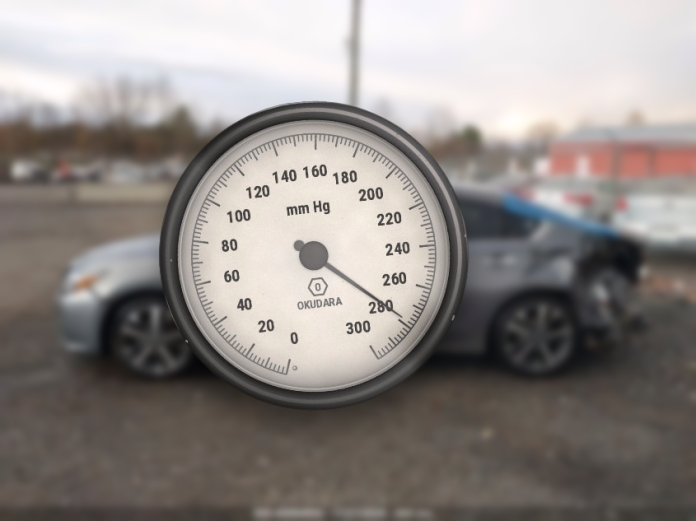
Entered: value=278 unit=mmHg
